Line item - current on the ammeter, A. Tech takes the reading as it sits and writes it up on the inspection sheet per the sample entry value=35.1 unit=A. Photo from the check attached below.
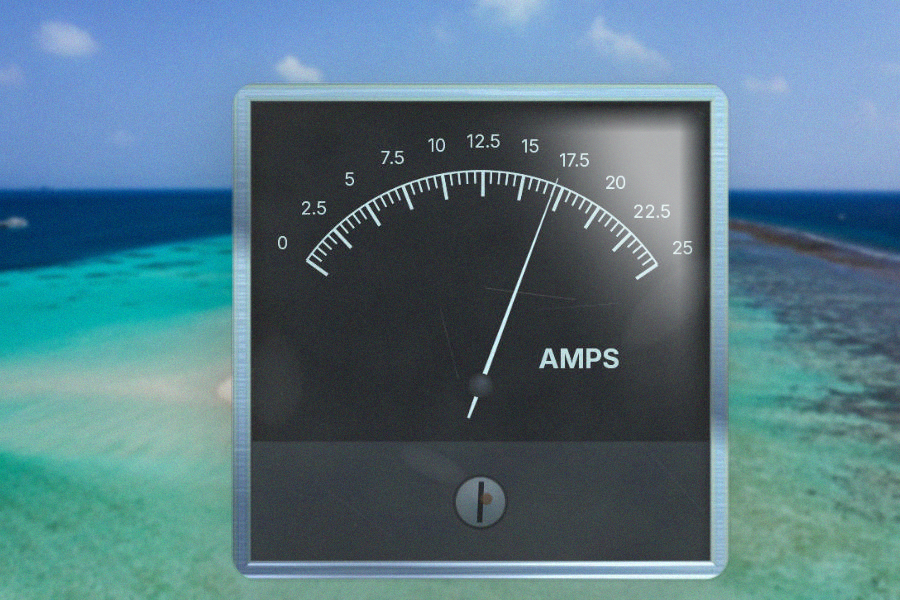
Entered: value=17 unit=A
